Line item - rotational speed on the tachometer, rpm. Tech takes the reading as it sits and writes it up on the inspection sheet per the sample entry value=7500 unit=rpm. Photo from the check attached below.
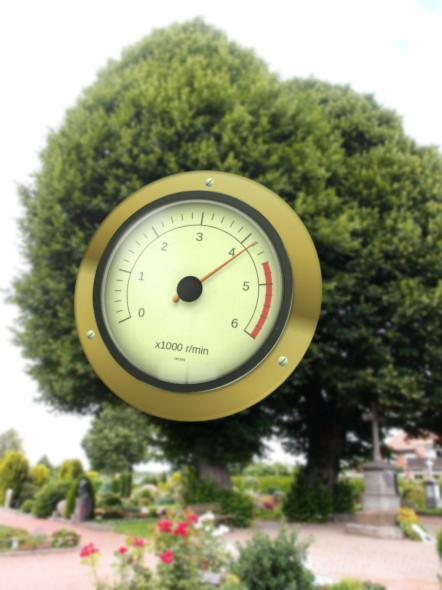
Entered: value=4200 unit=rpm
